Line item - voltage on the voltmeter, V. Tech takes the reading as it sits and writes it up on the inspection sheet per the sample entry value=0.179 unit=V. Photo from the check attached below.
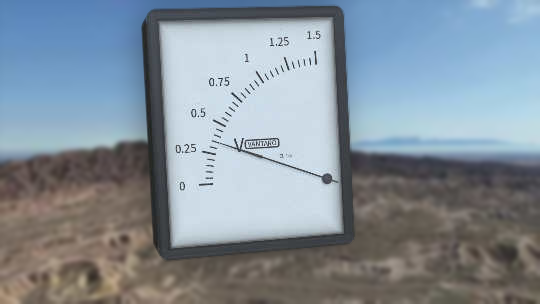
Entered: value=0.35 unit=V
